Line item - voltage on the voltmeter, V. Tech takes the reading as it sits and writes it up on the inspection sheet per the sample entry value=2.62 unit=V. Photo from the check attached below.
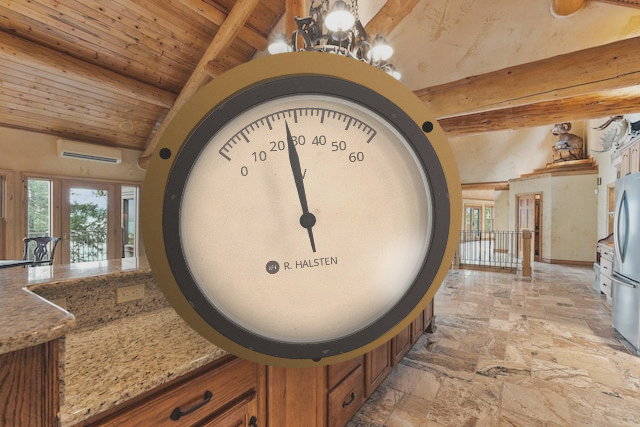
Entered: value=26 unit=V
